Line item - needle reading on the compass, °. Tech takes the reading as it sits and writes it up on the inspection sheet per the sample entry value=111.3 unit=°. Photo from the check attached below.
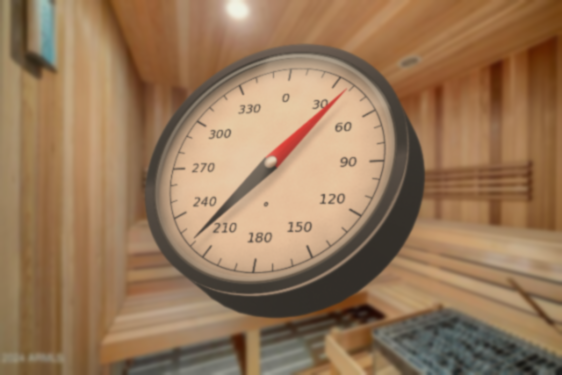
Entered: value=40 unit=°
